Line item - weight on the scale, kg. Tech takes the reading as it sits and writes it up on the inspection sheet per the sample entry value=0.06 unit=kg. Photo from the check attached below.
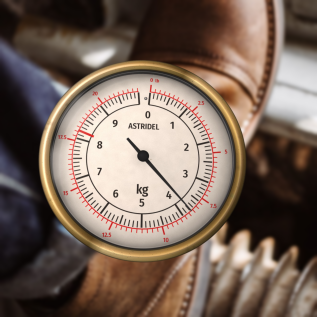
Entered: value=3.8 unit=kg
